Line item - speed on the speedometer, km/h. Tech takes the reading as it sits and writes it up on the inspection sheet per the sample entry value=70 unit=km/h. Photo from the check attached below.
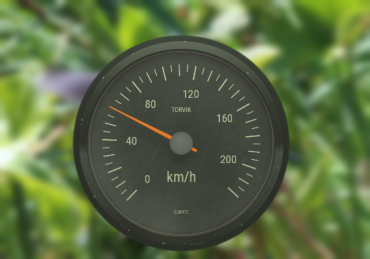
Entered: value=60 unit=km/h
